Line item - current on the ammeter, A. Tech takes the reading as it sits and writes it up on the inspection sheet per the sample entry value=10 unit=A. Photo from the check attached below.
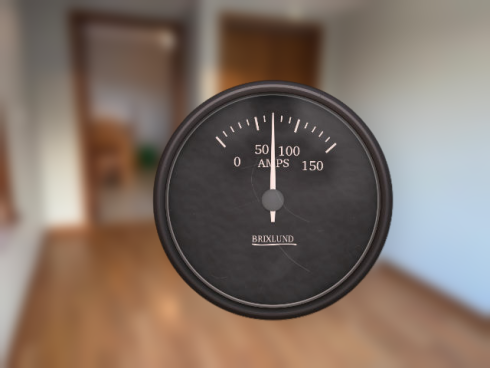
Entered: value=70 unit=A
